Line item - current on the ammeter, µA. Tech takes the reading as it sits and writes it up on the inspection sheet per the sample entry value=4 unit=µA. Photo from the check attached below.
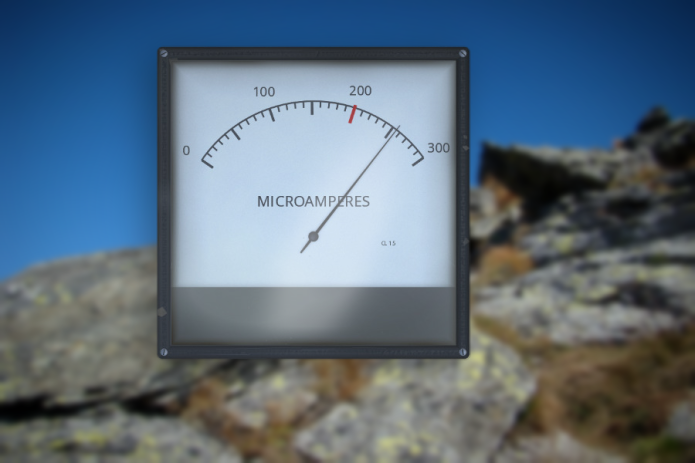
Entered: value=255 unit=µA
